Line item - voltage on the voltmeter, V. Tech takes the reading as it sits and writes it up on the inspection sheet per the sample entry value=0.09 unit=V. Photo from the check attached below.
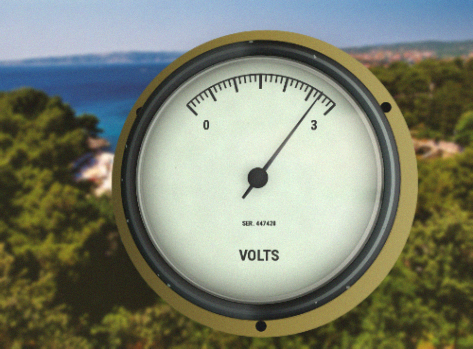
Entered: value=2.7 unit=V
